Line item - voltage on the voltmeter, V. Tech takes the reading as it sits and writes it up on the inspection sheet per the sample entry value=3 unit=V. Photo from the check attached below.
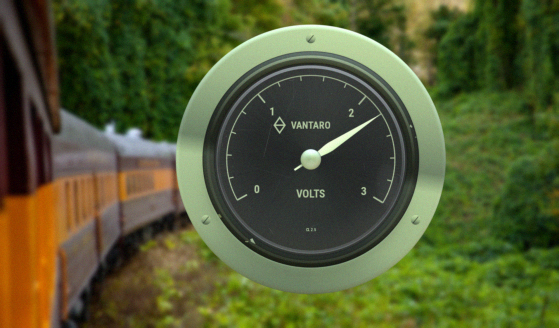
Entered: value=2.2 unit=V
